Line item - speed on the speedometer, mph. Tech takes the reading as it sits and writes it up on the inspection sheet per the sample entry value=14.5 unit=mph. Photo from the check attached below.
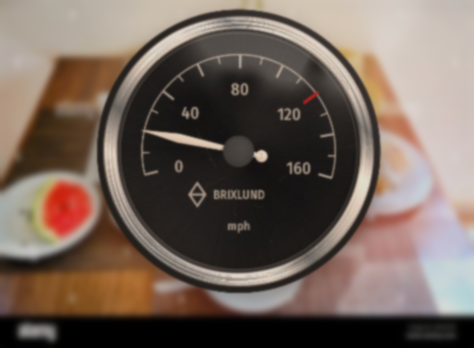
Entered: value=20 unit=mph
